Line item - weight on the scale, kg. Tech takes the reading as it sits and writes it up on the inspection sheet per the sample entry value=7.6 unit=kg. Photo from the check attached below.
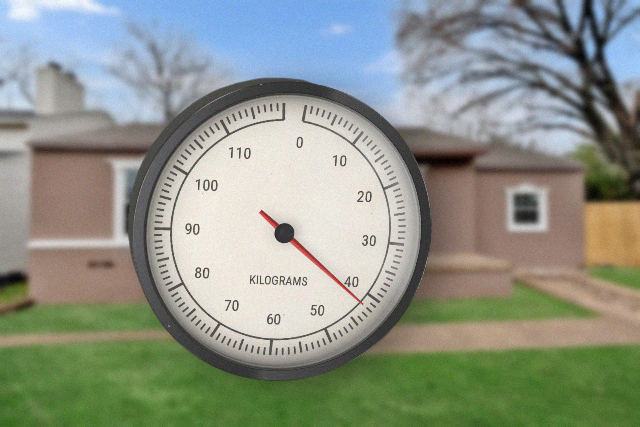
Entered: value=42 unit=kg
